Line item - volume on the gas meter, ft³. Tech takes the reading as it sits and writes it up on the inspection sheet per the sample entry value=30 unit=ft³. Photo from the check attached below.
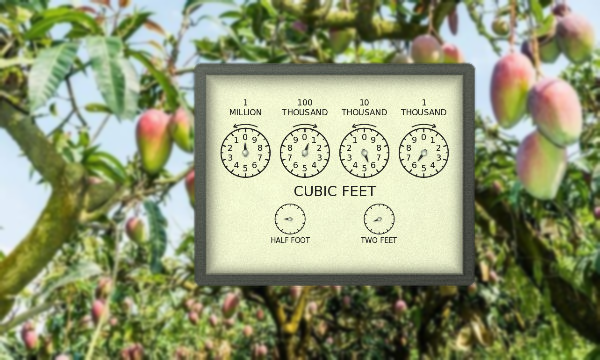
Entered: value=5600 unit=ft³
